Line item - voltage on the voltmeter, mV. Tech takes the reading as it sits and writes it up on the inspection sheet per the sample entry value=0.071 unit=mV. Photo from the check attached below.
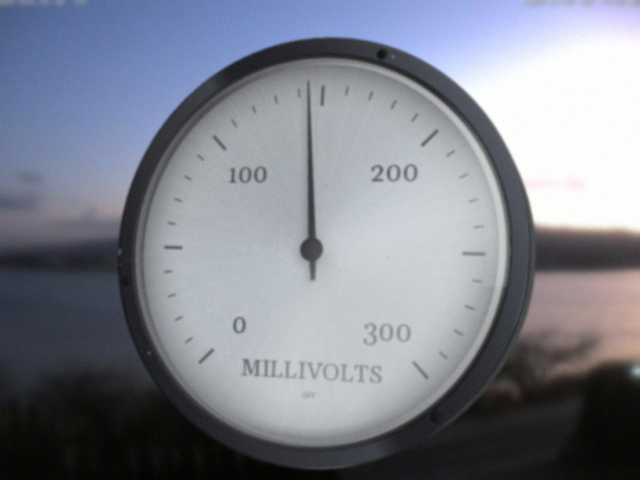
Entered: value=145 unit=mV
